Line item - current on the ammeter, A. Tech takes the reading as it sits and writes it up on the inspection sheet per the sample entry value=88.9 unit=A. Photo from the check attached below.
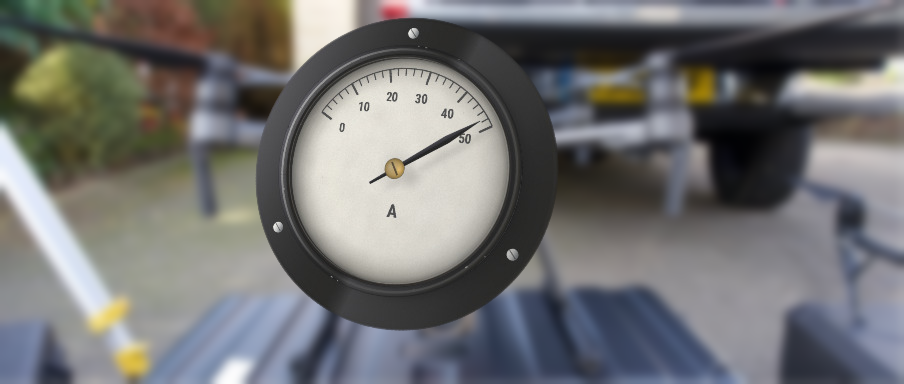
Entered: value=48 unit=A
